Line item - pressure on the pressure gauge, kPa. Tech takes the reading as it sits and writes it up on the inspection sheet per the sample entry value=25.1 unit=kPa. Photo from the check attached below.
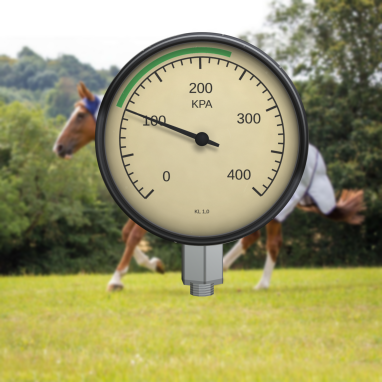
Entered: value=100 unit=kPa
